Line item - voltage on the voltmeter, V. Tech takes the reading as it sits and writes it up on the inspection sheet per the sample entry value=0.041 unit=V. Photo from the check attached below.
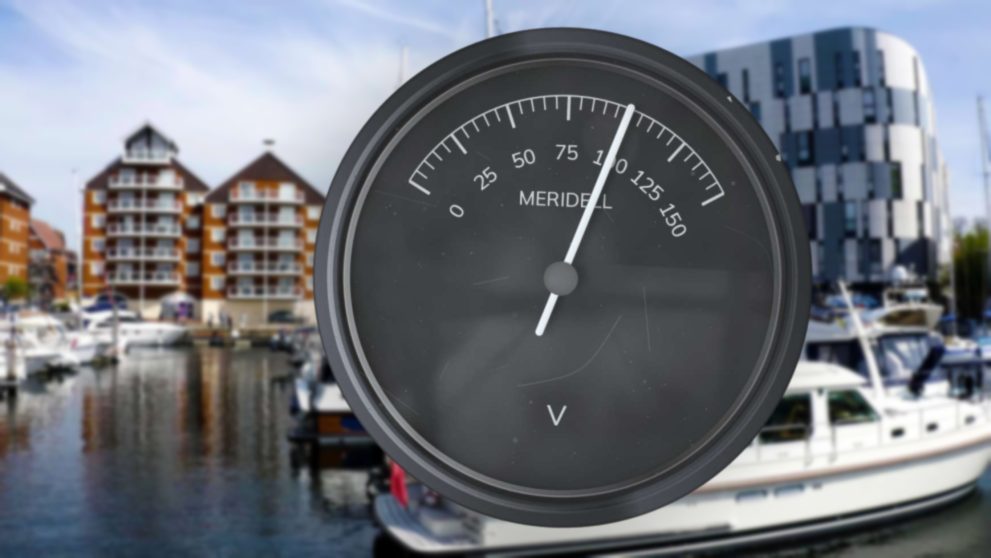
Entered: value=100 unit=V
